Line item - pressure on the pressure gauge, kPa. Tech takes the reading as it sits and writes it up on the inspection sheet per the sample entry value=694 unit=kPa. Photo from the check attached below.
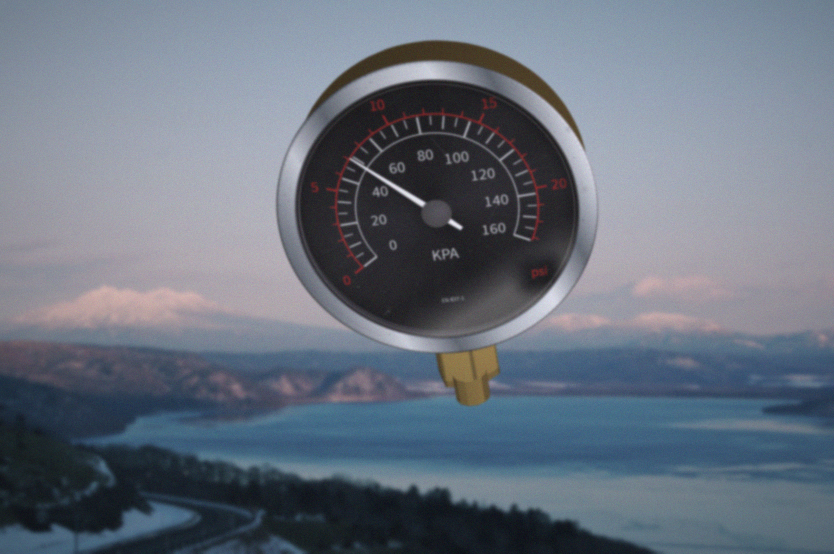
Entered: value=50 unit=kPa
